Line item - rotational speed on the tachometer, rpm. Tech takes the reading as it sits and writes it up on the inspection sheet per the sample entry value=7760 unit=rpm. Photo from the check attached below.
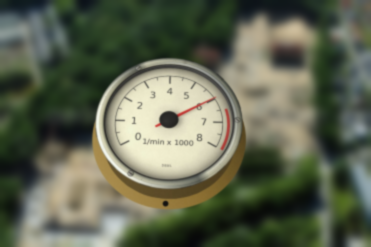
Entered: value=6000 unit=rpm
